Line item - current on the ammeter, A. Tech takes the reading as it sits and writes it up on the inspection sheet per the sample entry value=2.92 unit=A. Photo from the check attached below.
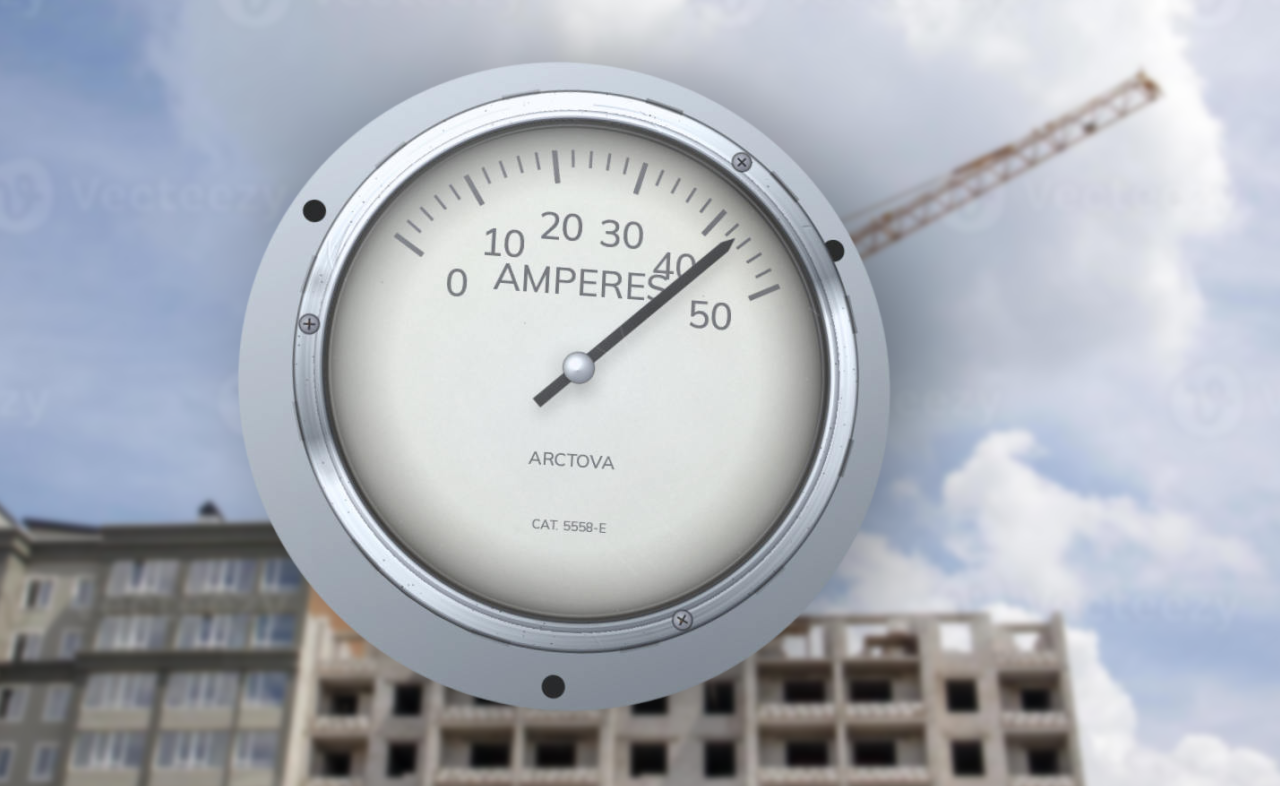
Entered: value=43 unit=A
